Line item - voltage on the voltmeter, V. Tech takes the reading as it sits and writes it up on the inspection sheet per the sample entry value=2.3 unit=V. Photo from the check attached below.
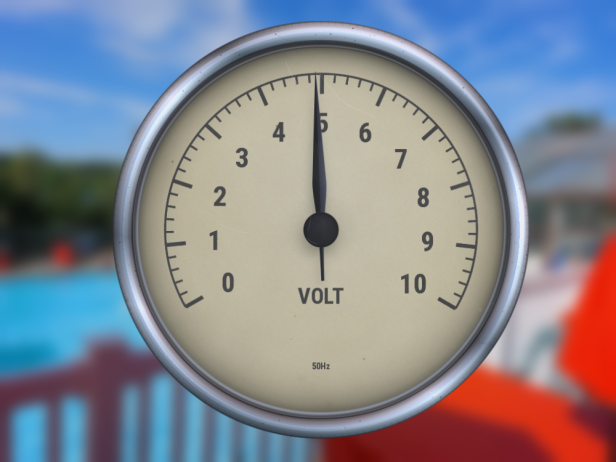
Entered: value=4.9 unit=V
